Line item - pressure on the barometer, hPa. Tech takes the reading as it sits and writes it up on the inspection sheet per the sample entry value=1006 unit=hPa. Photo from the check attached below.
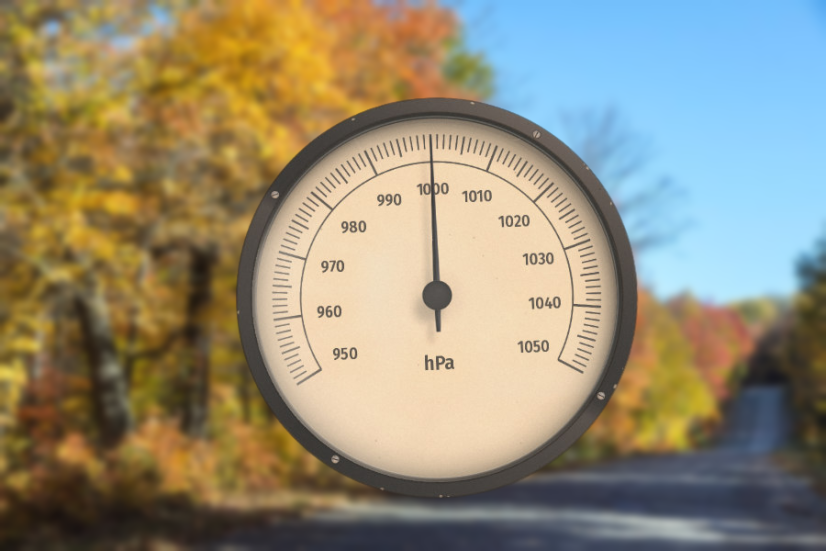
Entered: value=1000 unit=hPa
